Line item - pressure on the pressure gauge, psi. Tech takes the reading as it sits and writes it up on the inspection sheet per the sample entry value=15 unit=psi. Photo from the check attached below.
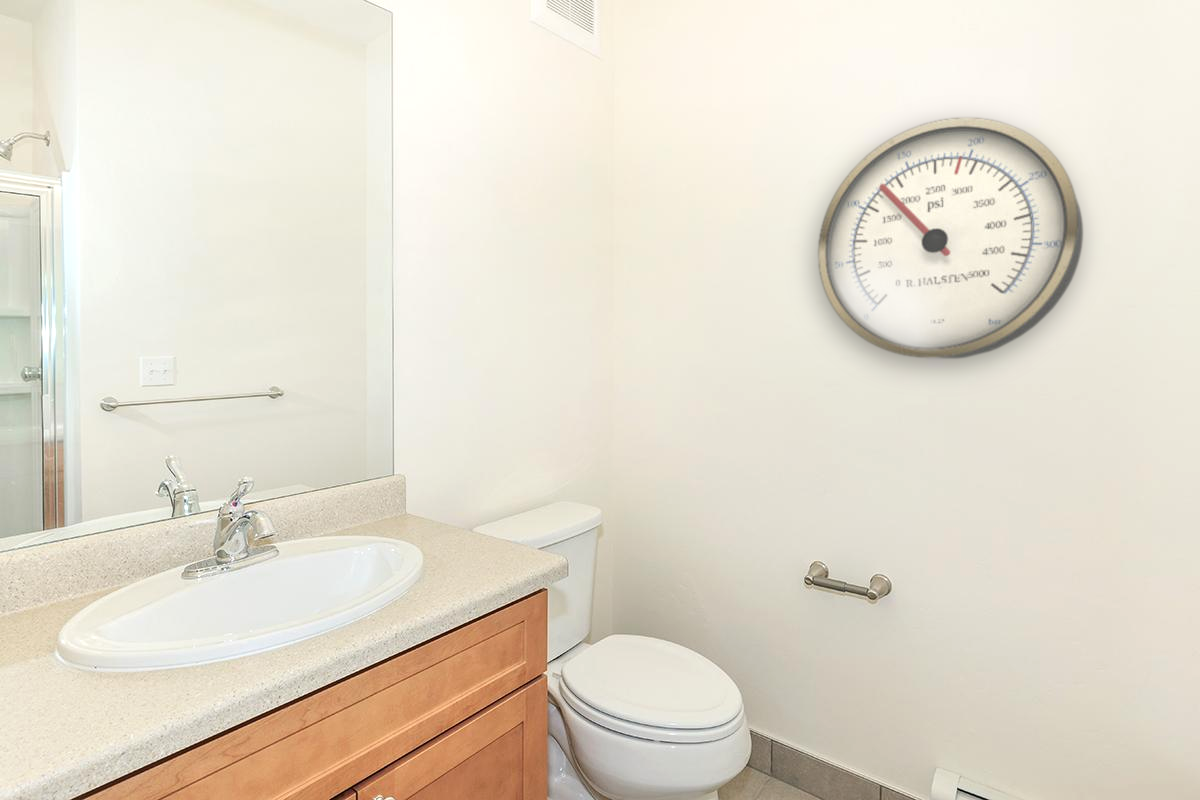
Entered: value=1800 unit=psi
